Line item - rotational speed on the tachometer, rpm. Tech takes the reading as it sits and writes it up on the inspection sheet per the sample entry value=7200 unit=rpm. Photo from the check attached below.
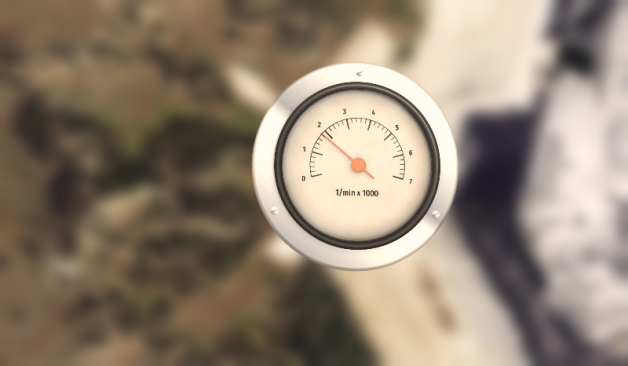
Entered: value=1800 unit=rpm
